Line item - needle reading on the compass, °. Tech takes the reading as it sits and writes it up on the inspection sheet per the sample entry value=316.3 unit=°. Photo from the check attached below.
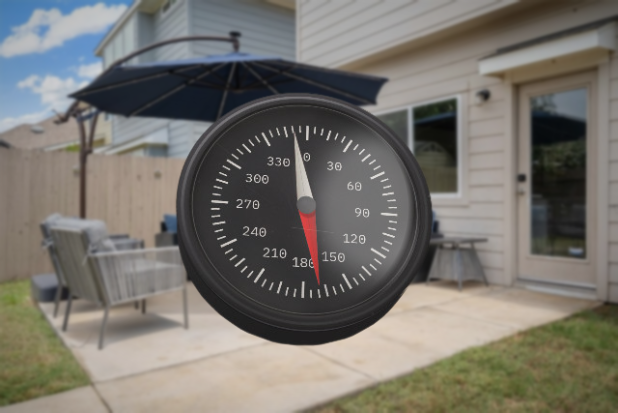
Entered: value=170 unit=°
